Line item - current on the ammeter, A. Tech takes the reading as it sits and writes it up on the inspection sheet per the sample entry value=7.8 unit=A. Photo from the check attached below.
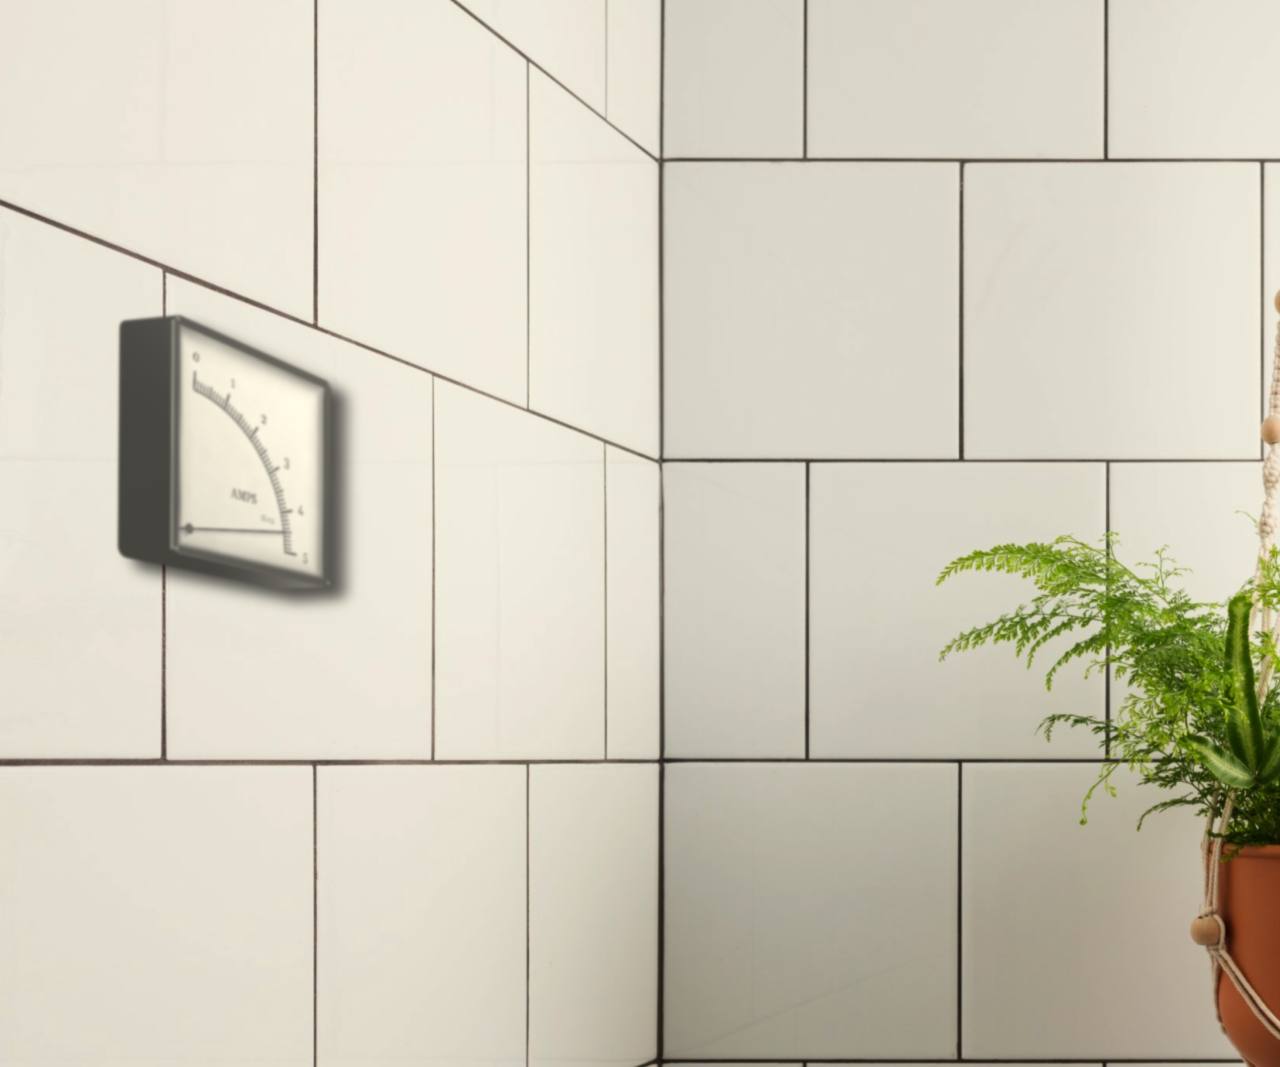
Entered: value=4.5 unit=A
